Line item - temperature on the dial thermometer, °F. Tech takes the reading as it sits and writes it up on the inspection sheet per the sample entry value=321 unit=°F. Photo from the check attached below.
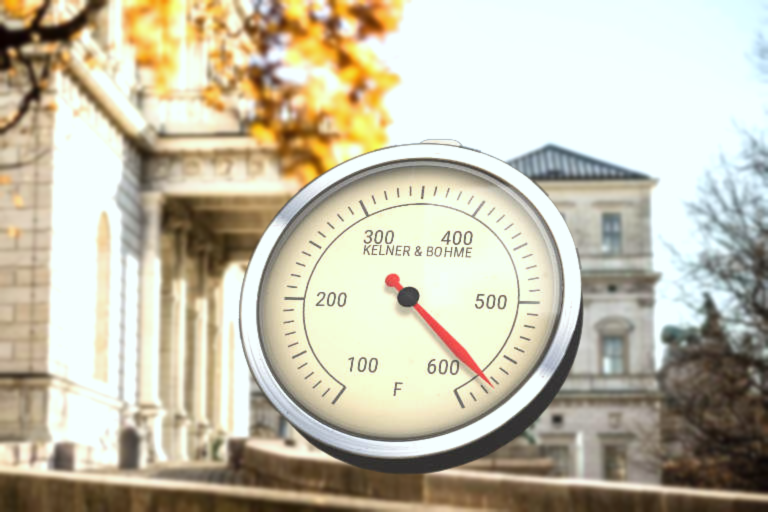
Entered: value=575 unit=°F
